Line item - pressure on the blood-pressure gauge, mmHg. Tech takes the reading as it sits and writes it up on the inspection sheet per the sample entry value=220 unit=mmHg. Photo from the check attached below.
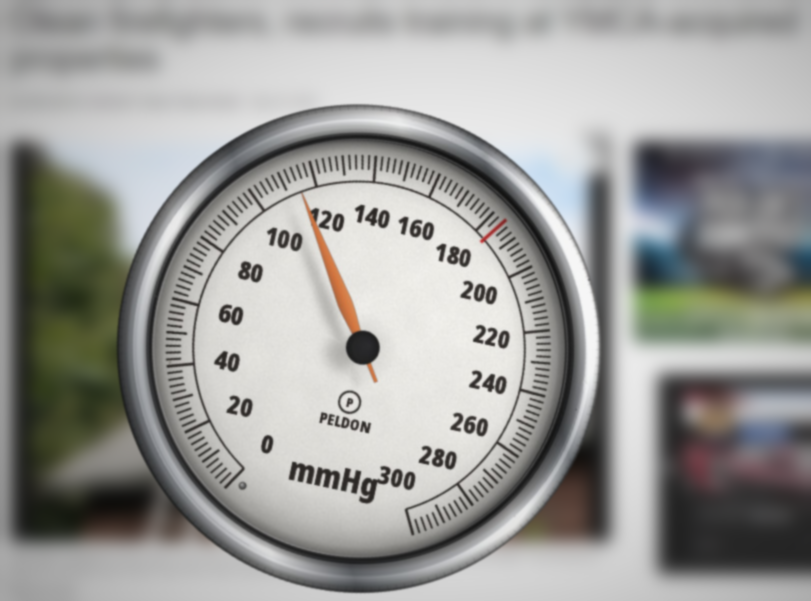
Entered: value=114 unit=mmHg
